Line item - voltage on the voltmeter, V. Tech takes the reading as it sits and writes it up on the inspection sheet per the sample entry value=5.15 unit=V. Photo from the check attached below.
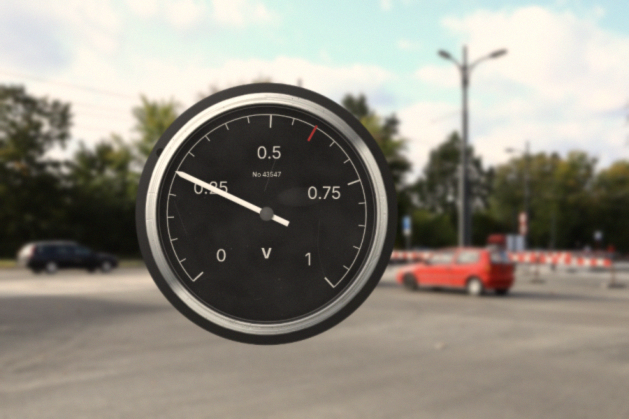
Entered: value=0.25 unit=V
